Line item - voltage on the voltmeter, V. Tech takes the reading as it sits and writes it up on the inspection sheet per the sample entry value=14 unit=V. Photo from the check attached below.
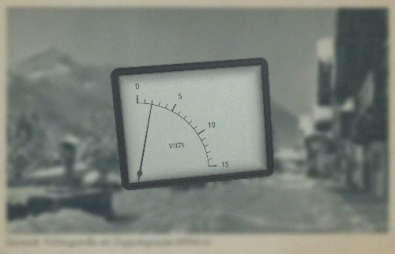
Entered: value=2 unit=V
